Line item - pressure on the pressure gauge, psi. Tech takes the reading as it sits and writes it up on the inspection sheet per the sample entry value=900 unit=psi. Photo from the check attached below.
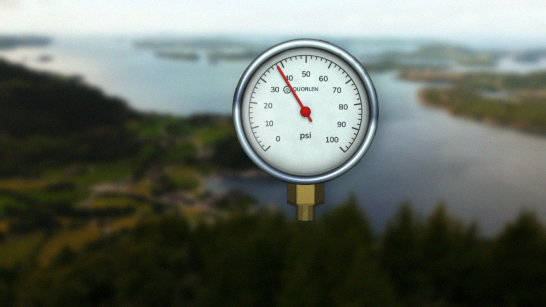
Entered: value=38 unit=psi
